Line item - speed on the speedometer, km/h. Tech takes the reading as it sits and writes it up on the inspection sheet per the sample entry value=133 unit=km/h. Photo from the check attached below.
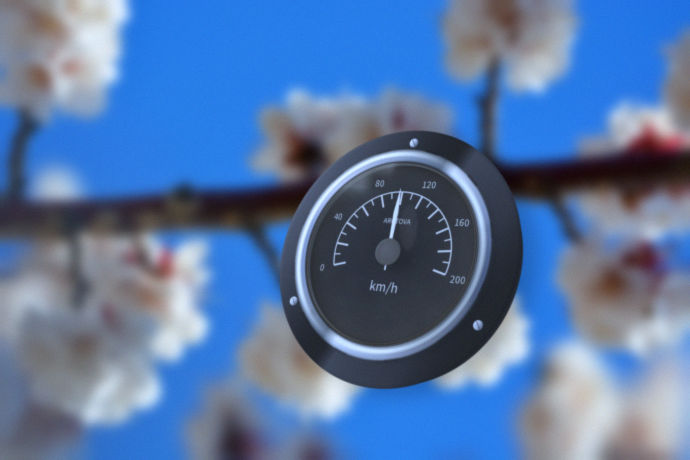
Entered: value=100 unit=km/h
